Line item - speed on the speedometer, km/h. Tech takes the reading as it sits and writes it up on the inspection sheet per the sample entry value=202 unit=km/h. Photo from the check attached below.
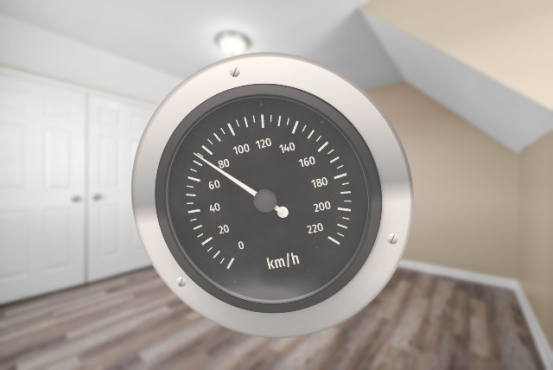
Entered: value=75 unit=km/h
